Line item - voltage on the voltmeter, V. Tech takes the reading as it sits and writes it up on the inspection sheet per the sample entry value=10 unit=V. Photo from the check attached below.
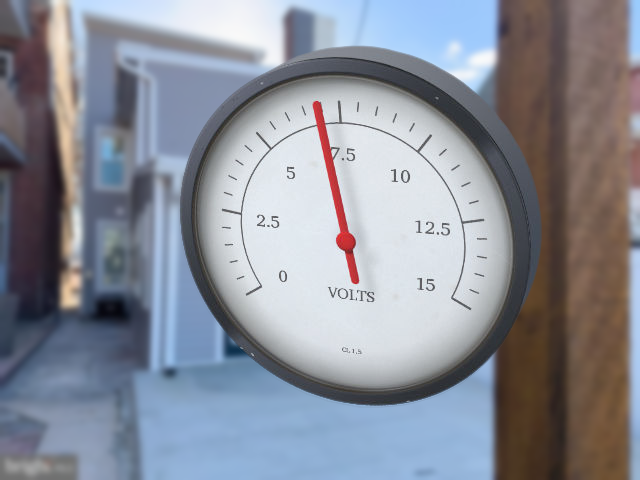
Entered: value=7 unit=V
